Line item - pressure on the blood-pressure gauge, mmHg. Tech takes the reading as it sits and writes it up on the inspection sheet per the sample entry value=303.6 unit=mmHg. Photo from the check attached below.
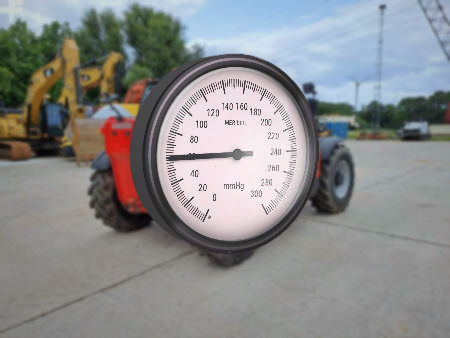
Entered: value=60 unit=mmHg
